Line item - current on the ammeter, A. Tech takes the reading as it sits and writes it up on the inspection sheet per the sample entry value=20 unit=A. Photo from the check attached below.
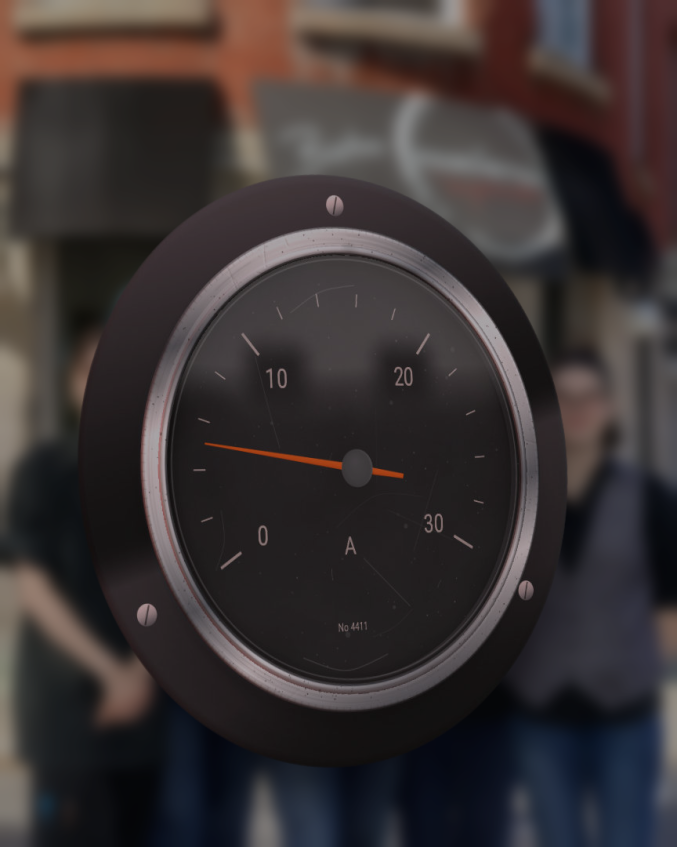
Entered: value=5 unit=A
